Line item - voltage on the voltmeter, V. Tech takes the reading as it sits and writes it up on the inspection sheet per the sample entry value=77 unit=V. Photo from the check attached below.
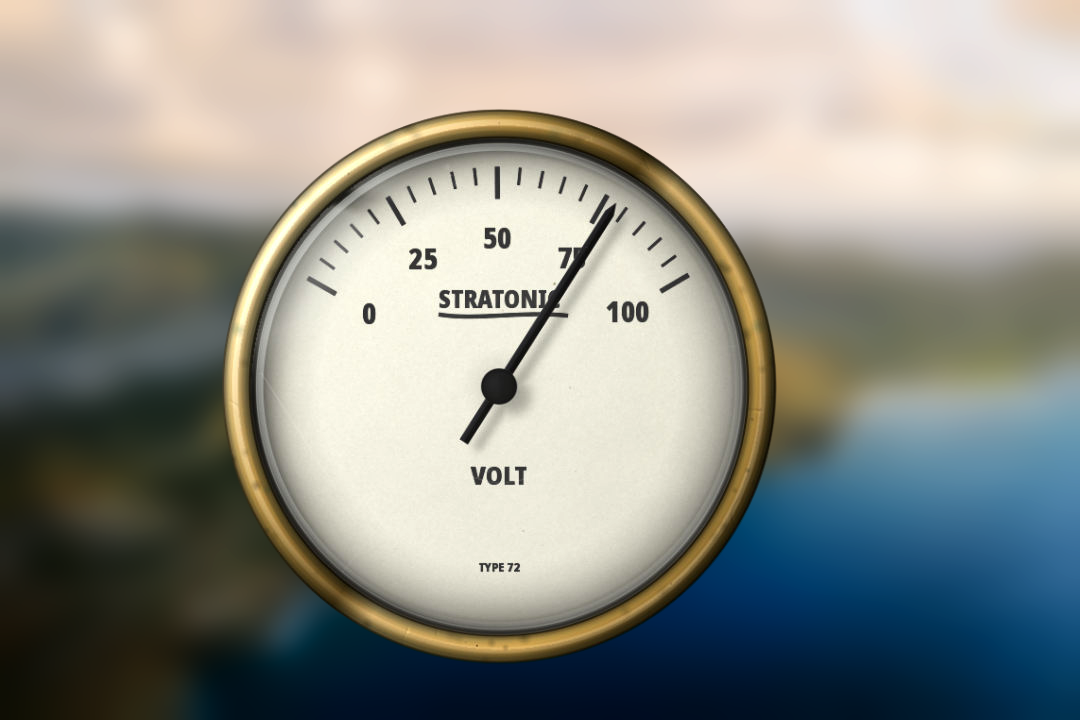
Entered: value=77.5 unit=V
